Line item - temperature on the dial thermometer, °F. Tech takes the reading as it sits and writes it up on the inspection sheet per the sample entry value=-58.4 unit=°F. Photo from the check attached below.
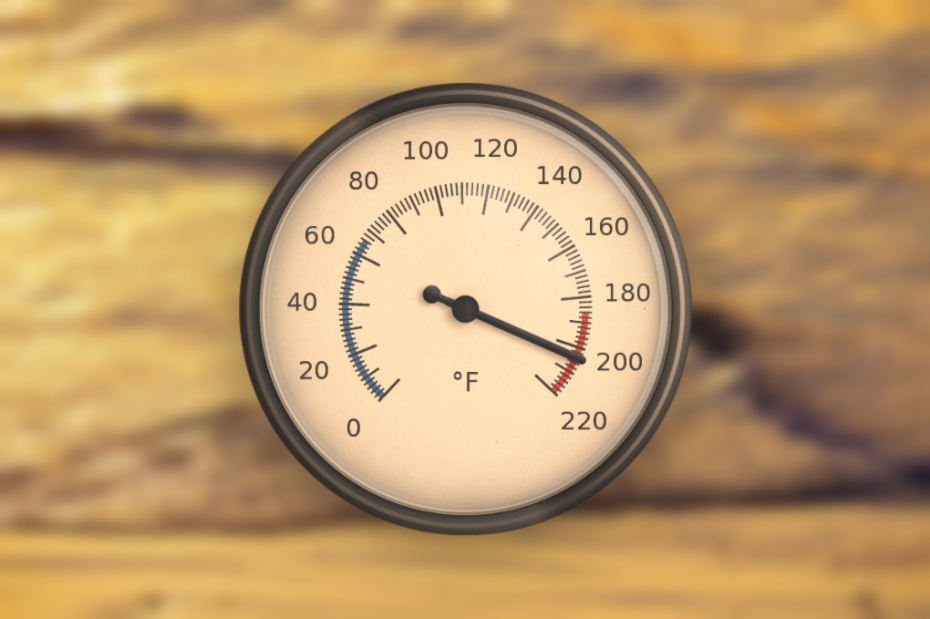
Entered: value=204 unit=°F
